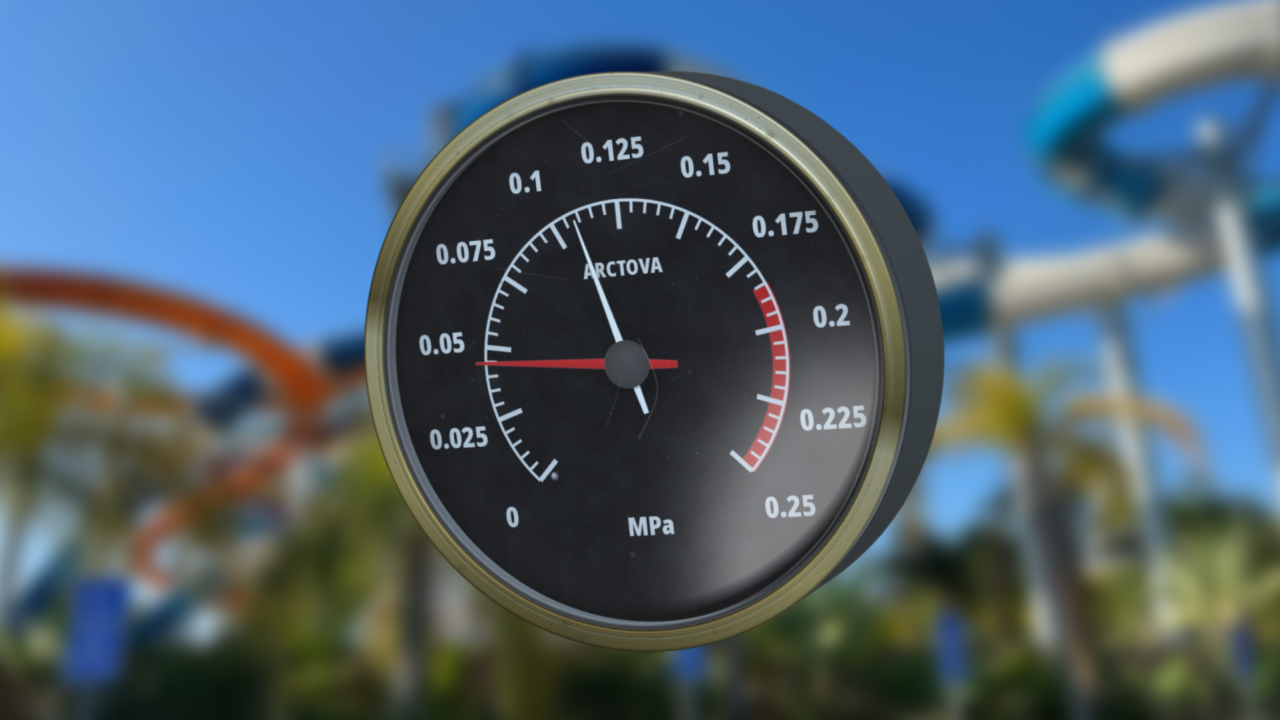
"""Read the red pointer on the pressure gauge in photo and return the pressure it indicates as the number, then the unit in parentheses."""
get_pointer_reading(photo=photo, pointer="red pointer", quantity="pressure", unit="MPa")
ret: 0.045 (MPa)
